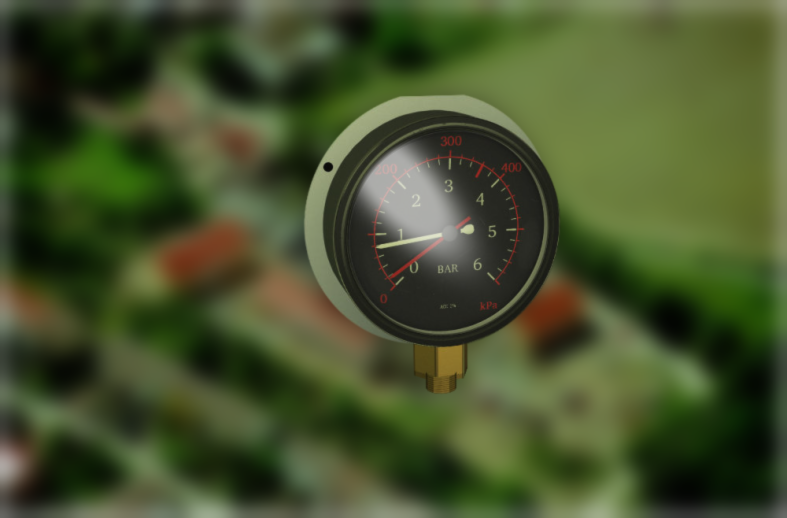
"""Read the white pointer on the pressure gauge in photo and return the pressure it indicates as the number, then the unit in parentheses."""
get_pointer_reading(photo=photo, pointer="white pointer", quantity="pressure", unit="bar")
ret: 0.8 (bar)
